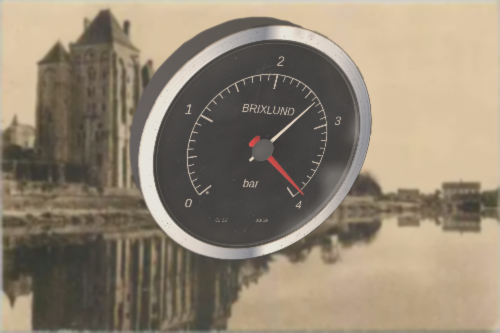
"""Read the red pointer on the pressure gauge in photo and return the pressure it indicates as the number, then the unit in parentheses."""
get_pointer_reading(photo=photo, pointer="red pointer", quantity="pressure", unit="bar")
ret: 3.9 (bar)
